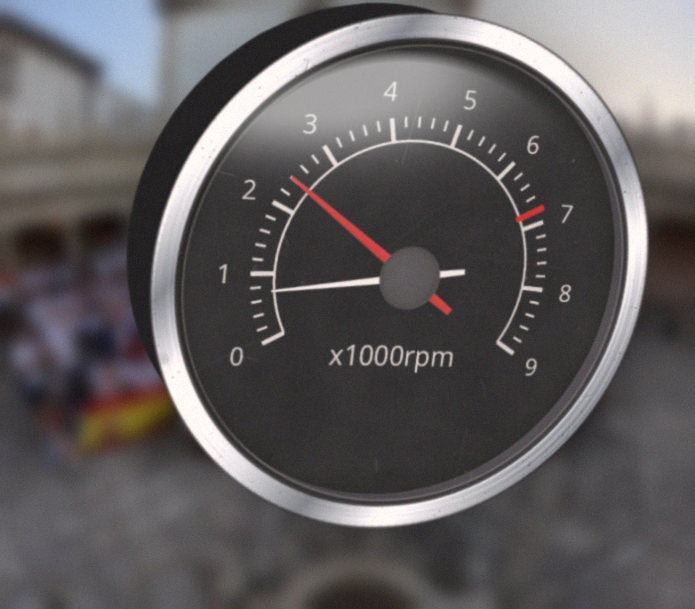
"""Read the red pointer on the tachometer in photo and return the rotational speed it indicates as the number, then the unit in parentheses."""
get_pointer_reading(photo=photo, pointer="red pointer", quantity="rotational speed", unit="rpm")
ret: 2400 (rpm)
